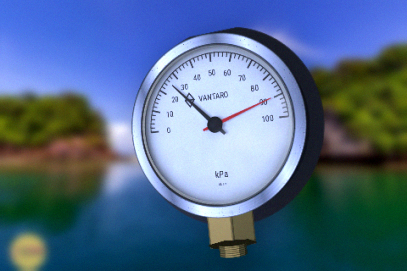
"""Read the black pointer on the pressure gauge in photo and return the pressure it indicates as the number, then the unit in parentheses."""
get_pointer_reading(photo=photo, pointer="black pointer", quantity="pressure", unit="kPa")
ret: 26 (kPa)
